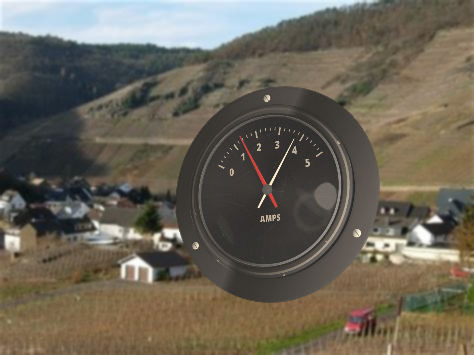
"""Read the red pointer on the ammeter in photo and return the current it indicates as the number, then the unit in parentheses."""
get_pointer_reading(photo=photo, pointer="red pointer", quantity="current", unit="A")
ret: 1.4 (A)
